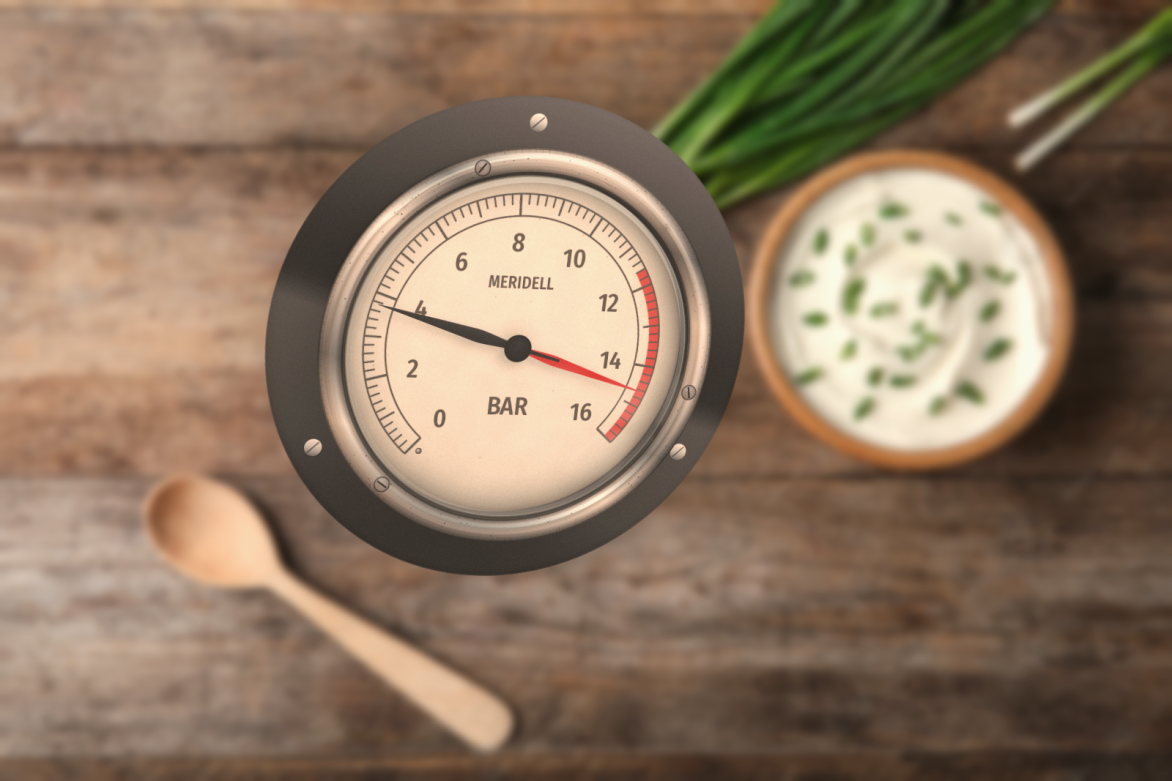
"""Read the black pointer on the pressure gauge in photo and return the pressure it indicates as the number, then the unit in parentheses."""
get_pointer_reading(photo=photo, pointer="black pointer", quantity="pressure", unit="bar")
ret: 3.8 (bar)
